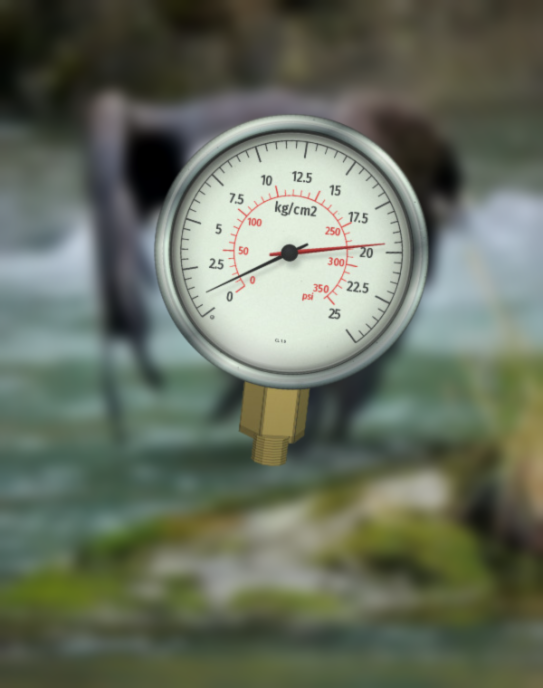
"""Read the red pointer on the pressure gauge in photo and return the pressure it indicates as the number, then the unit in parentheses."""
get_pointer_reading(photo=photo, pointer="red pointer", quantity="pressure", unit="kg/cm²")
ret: 19.5 (kg/cm²)
